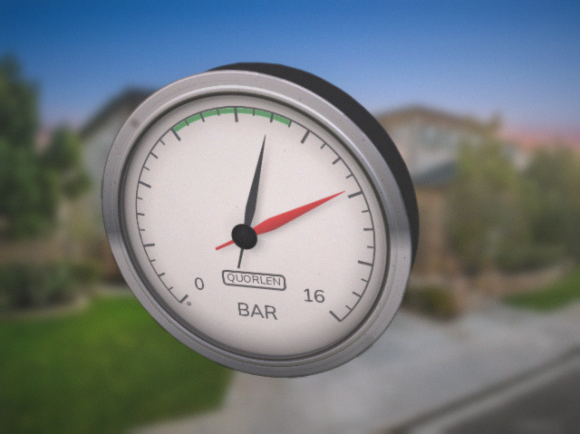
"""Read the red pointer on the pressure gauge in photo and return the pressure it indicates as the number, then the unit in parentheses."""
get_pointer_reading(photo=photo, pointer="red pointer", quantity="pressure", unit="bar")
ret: 11.75 (bar)
